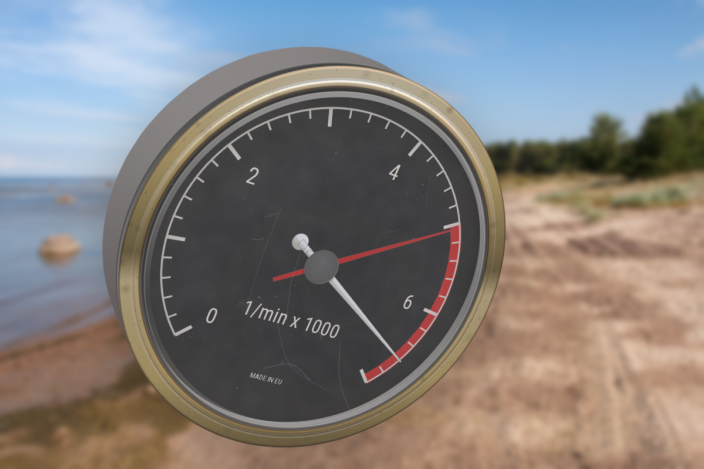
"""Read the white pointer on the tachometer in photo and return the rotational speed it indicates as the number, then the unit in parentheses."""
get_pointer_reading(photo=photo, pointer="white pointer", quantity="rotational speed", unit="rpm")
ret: 6600 (rpm)
